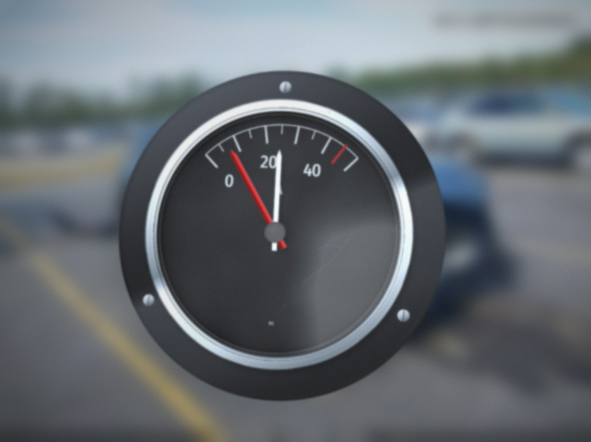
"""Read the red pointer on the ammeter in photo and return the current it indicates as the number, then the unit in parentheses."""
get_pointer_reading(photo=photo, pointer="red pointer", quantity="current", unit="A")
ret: 7.5 (A)
